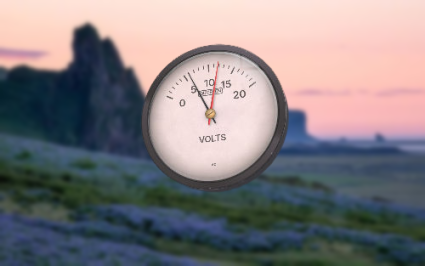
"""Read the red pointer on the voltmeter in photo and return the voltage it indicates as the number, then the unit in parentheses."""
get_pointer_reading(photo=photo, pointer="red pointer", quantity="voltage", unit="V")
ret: 12 (V)
